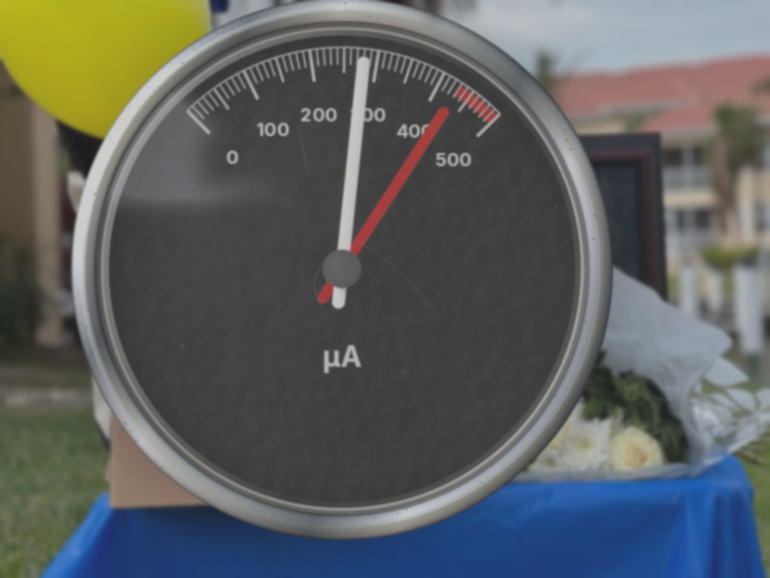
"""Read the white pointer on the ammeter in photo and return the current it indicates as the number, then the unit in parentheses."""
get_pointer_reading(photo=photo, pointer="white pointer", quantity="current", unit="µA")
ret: 280 (µA)
